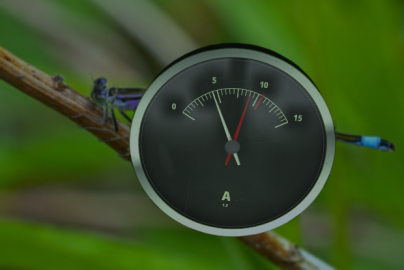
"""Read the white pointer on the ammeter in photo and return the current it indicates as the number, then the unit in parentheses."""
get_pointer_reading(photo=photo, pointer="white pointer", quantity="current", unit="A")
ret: 4.5 (A)
